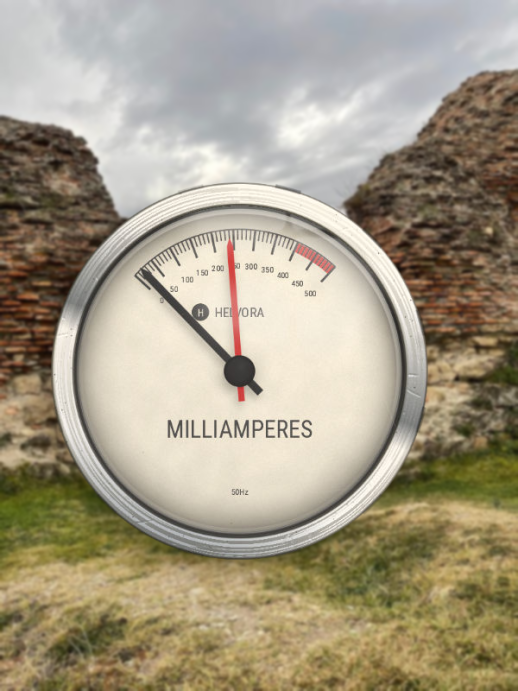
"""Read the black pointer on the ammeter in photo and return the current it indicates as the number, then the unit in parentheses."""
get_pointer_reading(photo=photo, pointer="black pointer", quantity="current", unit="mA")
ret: 20 (mA)
